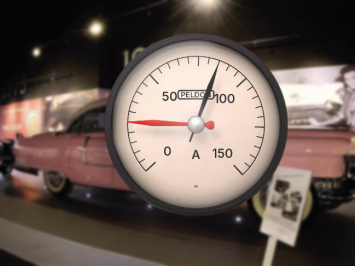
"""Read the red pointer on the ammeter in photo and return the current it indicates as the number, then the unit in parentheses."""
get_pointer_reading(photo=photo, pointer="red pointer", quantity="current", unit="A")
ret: 25 (A)
